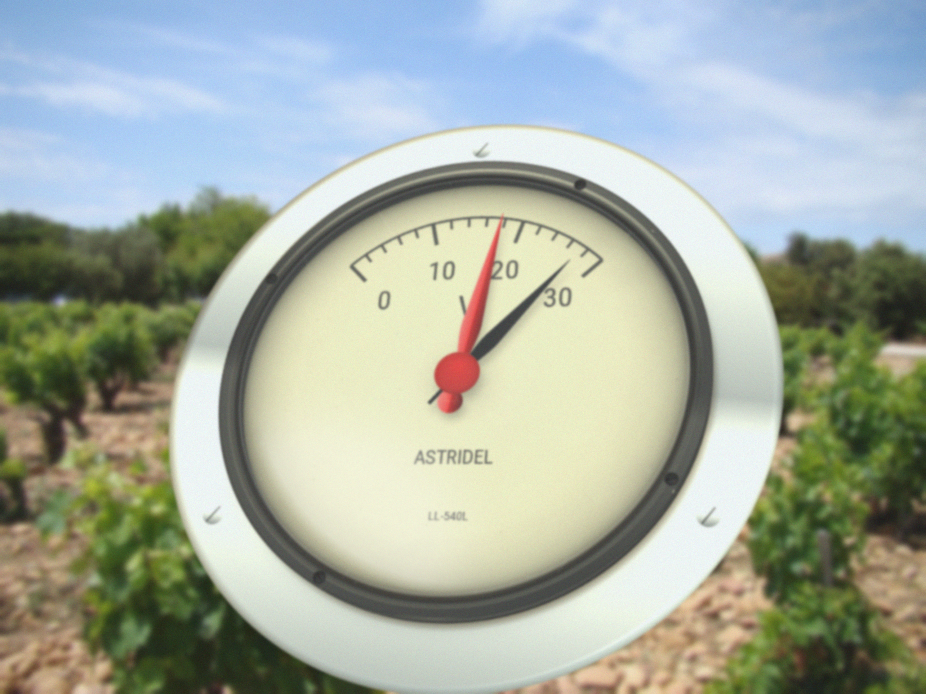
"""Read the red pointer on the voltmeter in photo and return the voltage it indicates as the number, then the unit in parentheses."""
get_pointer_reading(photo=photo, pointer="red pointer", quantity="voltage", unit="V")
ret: 18 (V)
